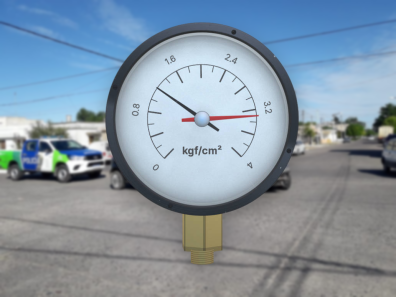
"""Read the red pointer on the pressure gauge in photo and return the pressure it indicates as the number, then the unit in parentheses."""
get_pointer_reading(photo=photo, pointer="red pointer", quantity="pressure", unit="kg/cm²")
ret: 3.3 (kg/cm²)
